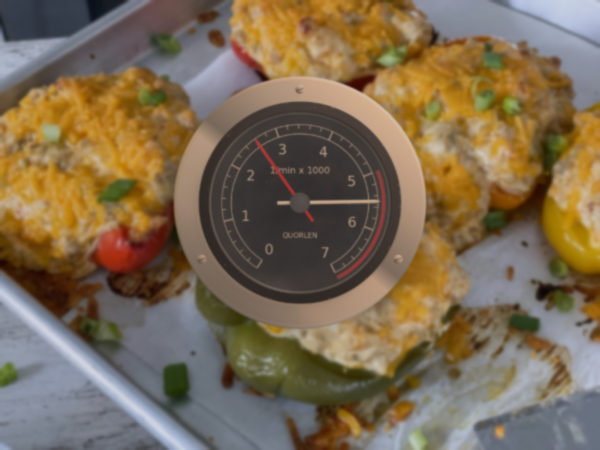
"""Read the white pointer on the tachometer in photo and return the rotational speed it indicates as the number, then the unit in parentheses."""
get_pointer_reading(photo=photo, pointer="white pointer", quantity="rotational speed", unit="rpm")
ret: 5500 (rpm)
